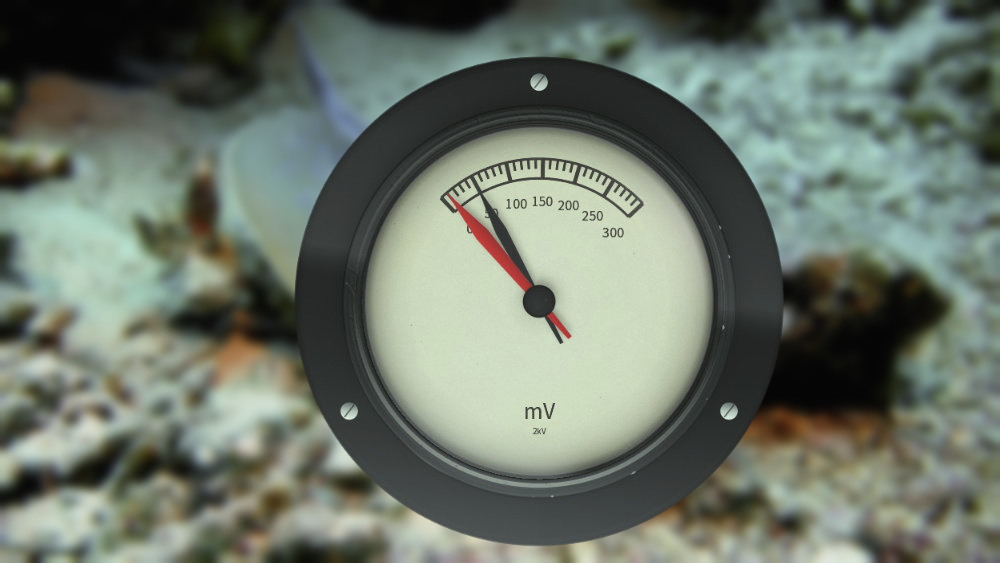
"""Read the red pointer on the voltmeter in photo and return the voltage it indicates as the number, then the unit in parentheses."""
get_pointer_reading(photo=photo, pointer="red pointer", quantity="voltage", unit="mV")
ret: 10 (mV)
